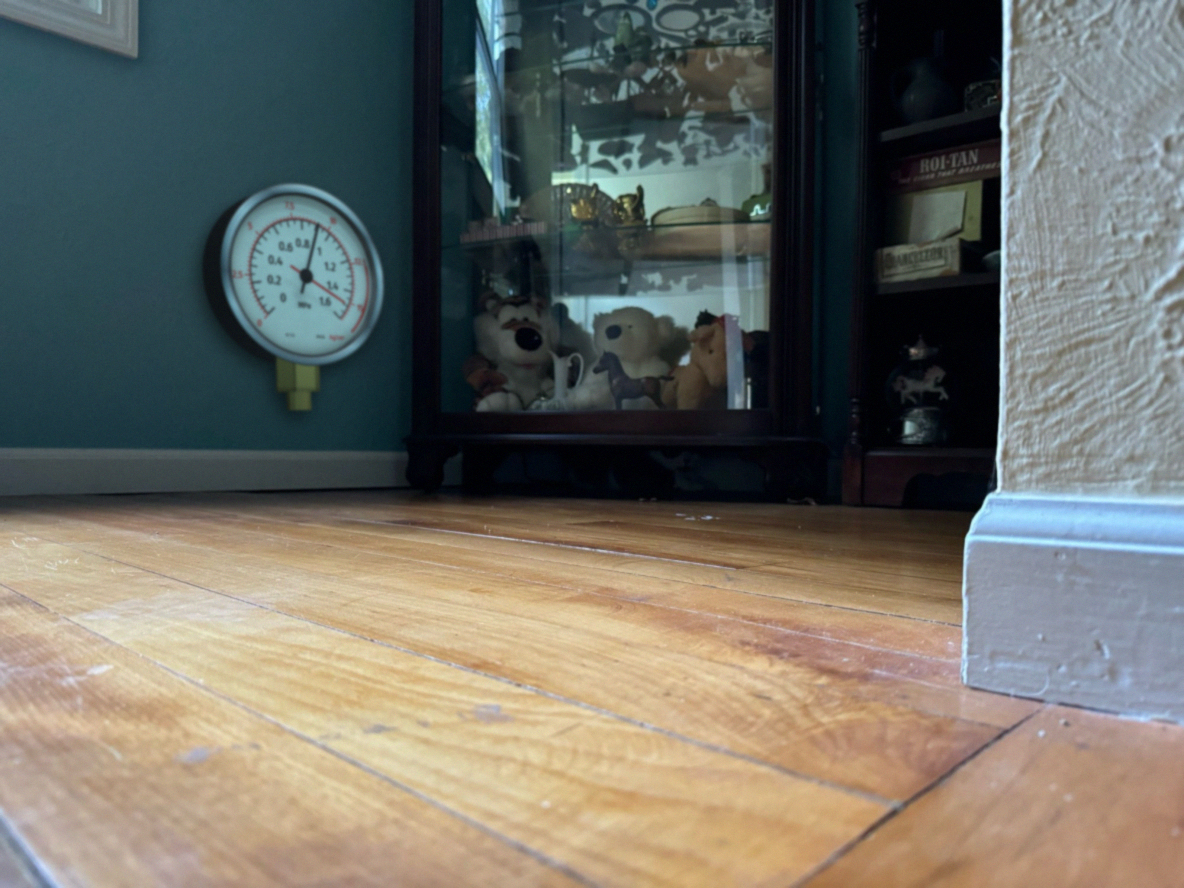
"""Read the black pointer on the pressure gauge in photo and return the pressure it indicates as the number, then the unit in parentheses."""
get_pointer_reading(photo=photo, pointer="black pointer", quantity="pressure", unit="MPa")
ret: 0.9 (MPa)
